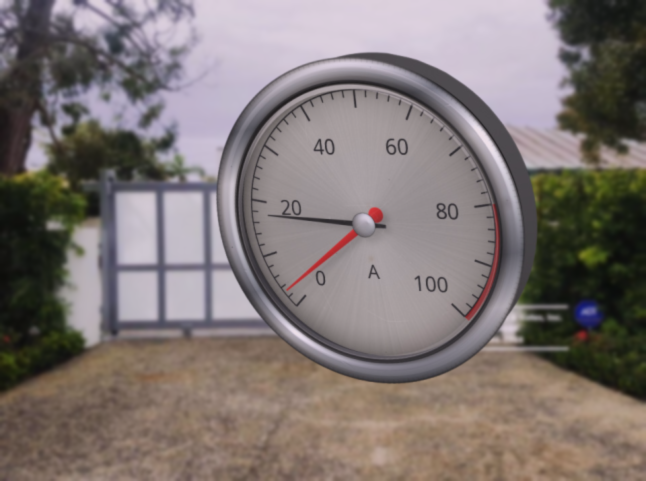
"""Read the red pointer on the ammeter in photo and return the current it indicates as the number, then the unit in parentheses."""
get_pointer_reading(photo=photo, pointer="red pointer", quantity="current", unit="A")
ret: 3 (A)
